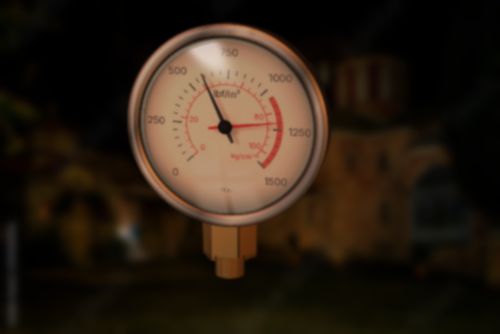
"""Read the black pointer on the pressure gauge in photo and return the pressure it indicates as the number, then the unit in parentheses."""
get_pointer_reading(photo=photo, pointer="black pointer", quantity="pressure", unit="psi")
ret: 600 (psi)
